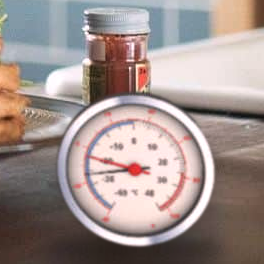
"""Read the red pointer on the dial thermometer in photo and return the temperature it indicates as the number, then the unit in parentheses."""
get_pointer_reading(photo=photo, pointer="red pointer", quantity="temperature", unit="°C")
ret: -20 (°C)
